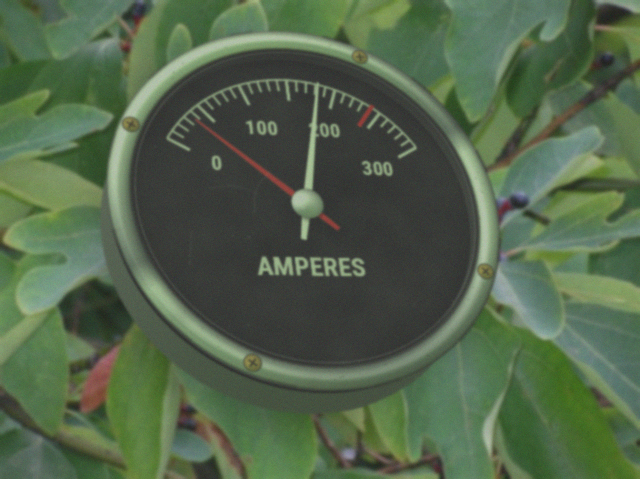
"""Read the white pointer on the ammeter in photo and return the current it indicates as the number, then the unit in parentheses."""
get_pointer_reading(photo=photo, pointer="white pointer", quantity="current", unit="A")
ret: 180 (A)
